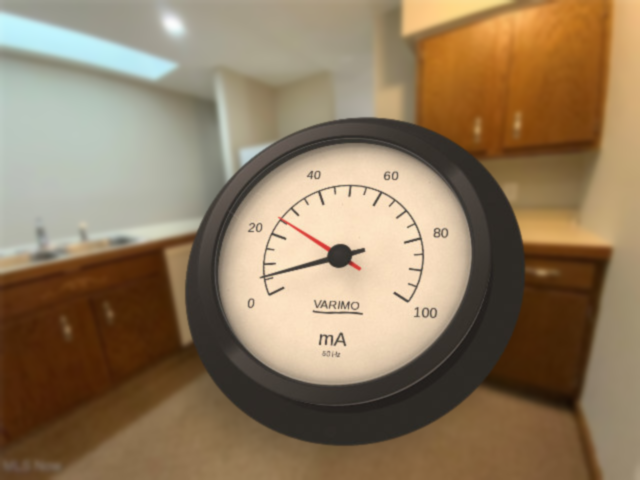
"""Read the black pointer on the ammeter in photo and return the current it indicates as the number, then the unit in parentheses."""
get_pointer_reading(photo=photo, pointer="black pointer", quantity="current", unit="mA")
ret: 5 (mA)
